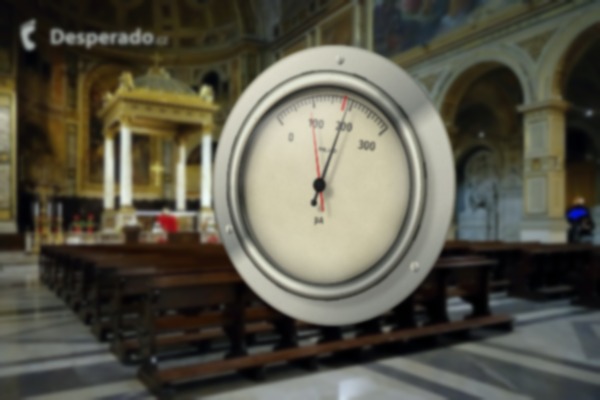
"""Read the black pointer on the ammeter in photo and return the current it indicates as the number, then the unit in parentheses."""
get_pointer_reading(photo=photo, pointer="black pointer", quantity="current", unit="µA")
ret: 200 (µA)
